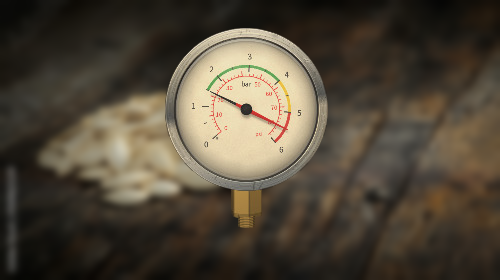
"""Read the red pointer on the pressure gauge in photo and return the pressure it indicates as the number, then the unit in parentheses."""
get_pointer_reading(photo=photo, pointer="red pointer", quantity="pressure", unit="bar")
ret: 5.5 (bar)
